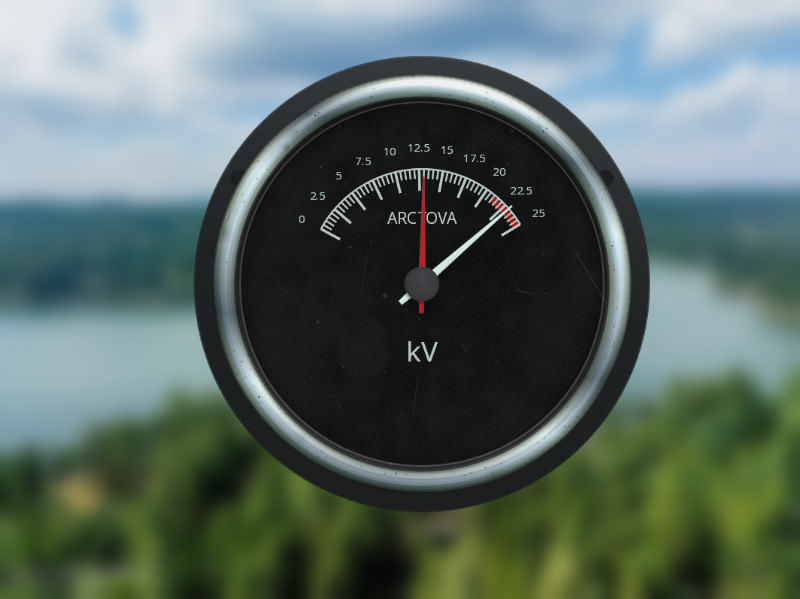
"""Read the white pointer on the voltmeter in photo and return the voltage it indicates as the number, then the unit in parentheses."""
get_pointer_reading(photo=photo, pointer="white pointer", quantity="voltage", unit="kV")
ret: 23 (kV)
